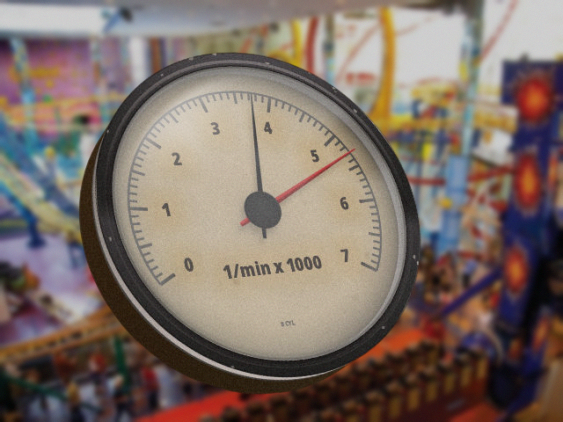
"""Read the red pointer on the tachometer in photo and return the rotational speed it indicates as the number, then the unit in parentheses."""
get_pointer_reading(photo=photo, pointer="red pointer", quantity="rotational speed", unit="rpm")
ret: 5300 (rpm)
